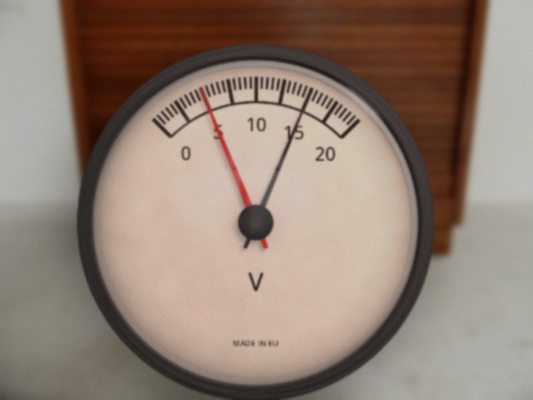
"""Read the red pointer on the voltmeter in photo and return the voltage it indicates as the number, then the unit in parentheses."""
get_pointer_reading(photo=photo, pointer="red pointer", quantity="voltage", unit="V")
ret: 5 (V)
